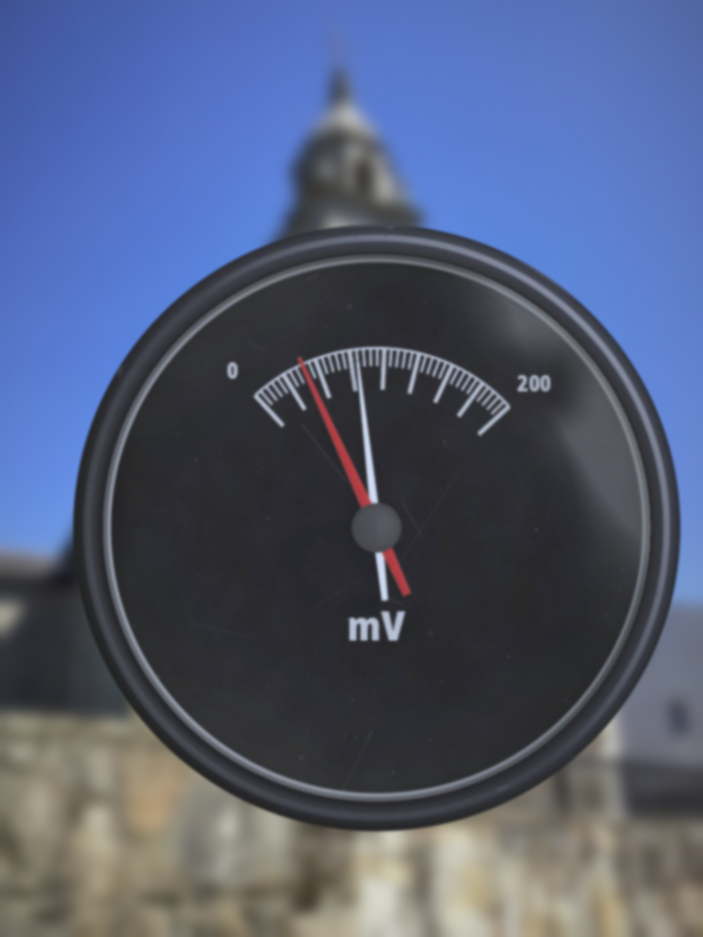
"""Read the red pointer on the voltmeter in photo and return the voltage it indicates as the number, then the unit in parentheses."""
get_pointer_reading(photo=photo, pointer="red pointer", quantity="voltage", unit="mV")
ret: 40 (mV)
